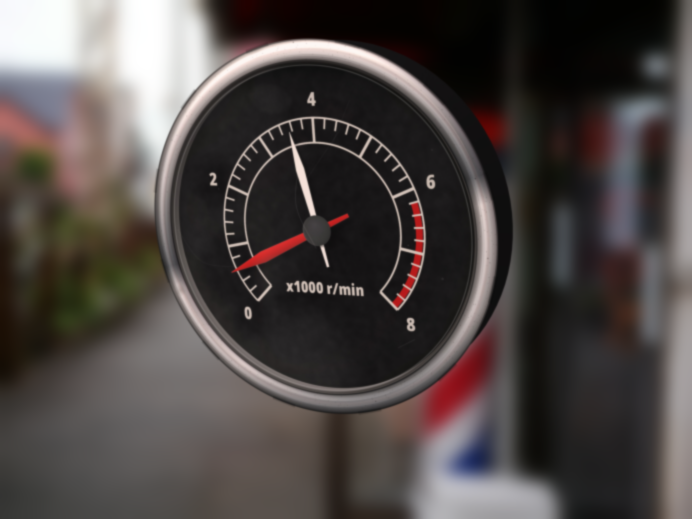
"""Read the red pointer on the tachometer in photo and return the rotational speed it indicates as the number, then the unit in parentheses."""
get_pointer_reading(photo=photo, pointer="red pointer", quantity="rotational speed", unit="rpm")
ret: 600 (rpm)
